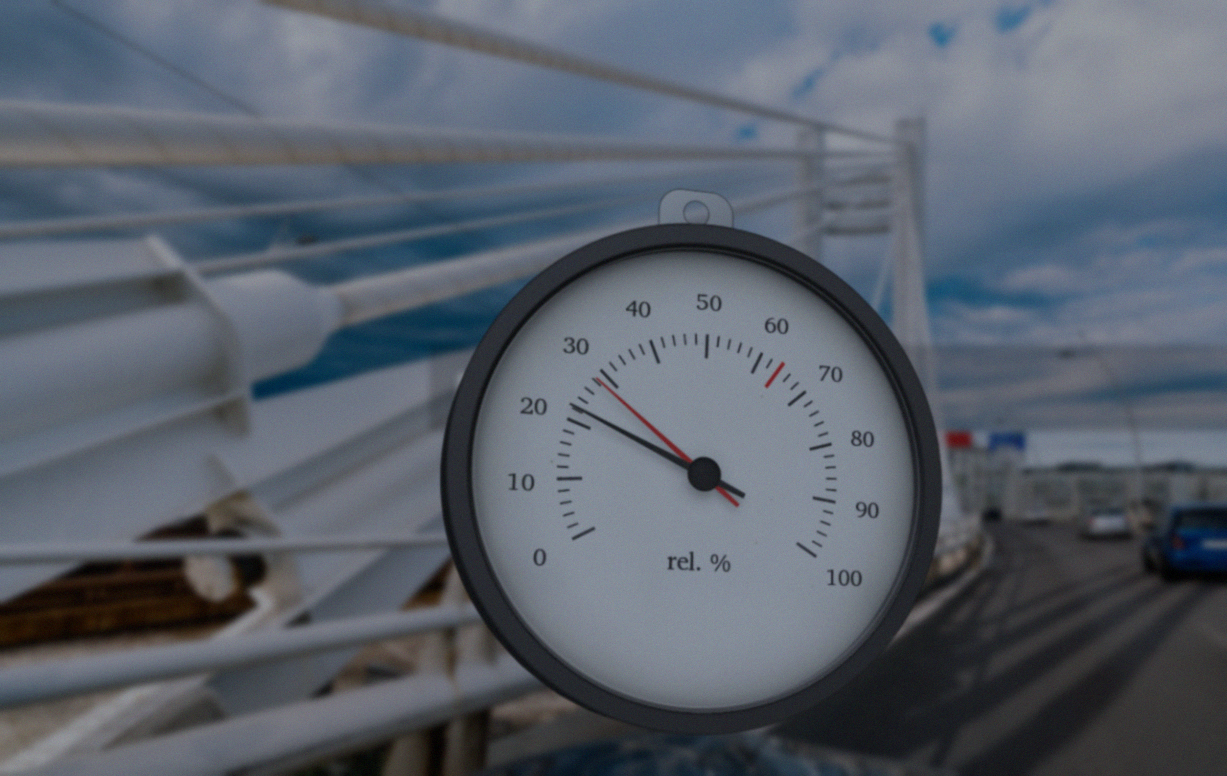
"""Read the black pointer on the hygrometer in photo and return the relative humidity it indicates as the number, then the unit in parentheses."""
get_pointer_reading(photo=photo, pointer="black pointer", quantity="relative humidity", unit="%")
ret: 22 (%)
